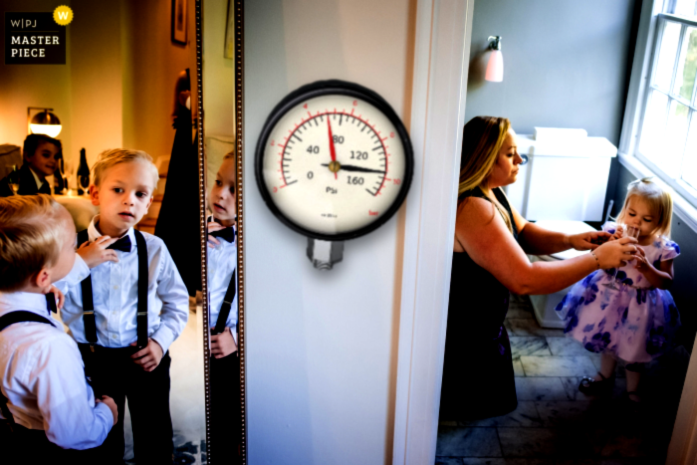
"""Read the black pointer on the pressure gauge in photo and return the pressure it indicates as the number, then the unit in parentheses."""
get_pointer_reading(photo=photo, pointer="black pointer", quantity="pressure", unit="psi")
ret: 140 (psi)
